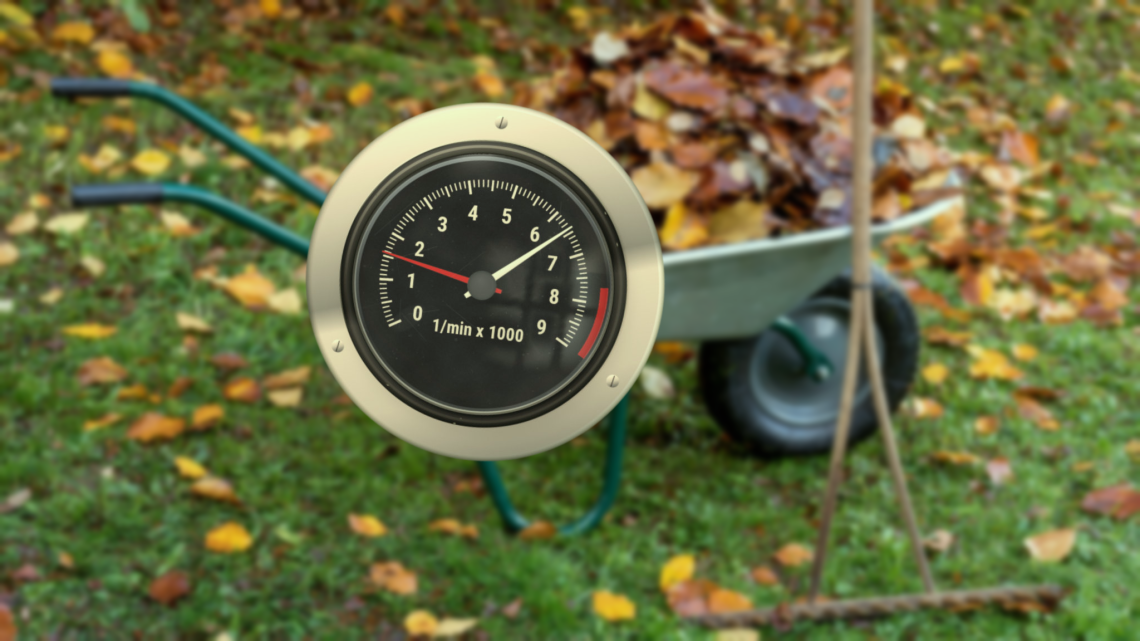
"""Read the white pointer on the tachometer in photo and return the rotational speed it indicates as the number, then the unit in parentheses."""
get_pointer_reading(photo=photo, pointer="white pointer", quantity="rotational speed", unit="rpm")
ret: 6400 (rpm)
